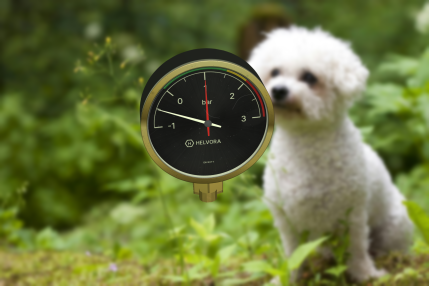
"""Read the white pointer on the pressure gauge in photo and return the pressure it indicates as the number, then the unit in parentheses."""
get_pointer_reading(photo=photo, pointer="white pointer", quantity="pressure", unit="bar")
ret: -0.5 (bar)
